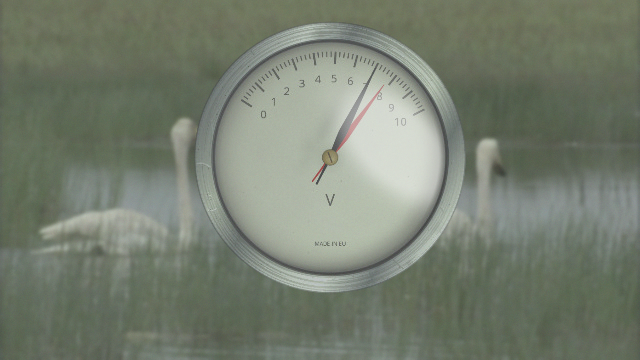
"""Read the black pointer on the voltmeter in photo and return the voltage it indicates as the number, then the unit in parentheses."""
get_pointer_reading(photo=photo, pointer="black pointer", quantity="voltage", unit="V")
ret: 7 (V)
